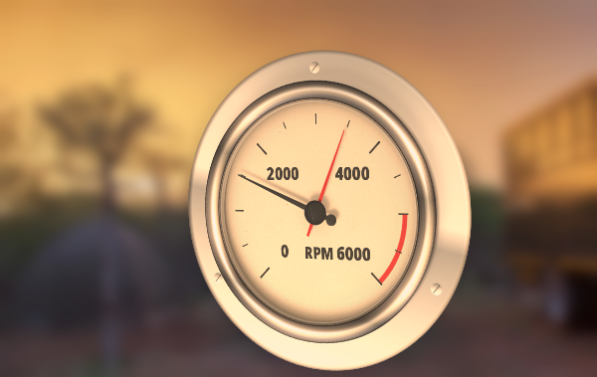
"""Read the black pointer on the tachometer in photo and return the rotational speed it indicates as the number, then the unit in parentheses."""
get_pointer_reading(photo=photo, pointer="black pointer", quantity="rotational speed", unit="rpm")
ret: 1500 (rpm)
